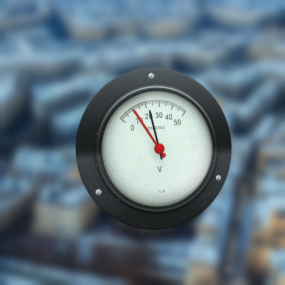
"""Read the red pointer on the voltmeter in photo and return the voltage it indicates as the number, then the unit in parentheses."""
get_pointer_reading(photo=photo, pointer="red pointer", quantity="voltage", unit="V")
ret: 10 (V)
